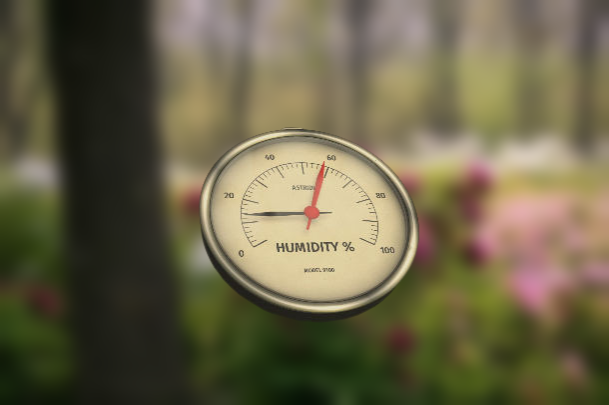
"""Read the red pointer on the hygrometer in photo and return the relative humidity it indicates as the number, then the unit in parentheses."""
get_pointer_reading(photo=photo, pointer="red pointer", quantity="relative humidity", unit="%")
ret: 58 (%)
